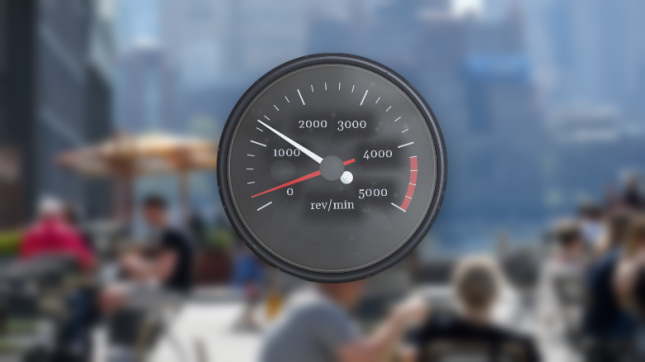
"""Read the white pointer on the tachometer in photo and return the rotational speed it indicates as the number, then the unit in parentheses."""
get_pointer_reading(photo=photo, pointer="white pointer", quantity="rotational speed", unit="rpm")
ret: 1300 (rpm)
